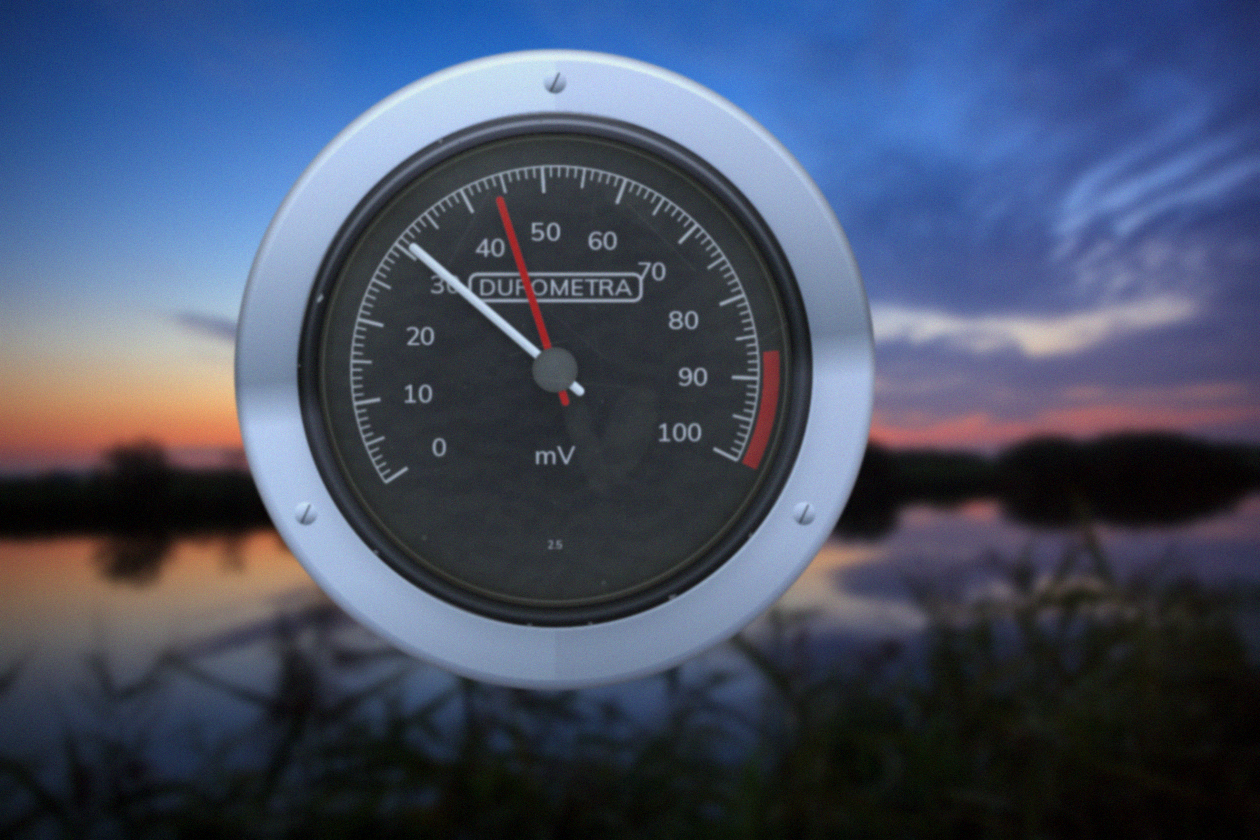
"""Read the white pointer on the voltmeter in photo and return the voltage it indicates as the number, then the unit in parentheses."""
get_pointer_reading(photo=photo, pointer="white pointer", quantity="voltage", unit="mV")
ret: 31 (mV)
